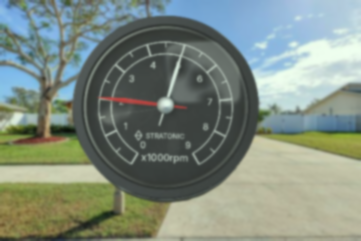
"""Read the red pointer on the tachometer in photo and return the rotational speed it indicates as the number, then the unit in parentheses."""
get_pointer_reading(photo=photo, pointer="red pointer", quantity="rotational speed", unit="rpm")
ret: 2000 (rpm)
